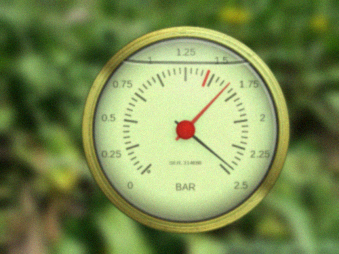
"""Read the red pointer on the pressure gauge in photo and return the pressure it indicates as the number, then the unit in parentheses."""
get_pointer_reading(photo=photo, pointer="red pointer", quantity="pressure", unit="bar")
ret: 1.65 (bar)
